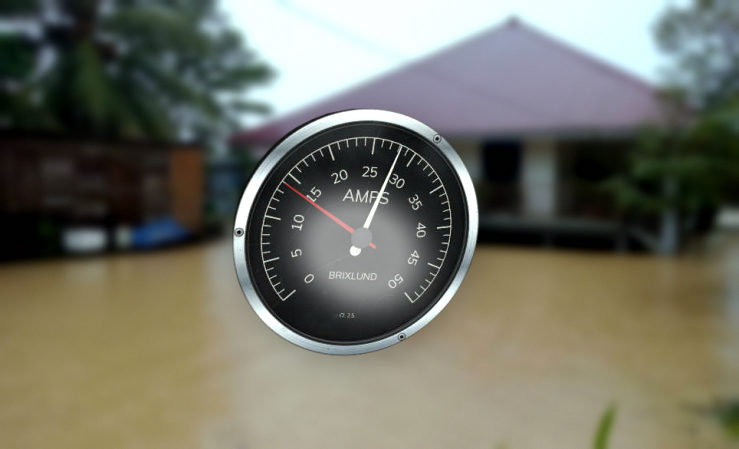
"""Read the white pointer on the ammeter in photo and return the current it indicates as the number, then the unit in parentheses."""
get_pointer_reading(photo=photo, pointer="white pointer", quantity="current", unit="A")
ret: 28 (A)
